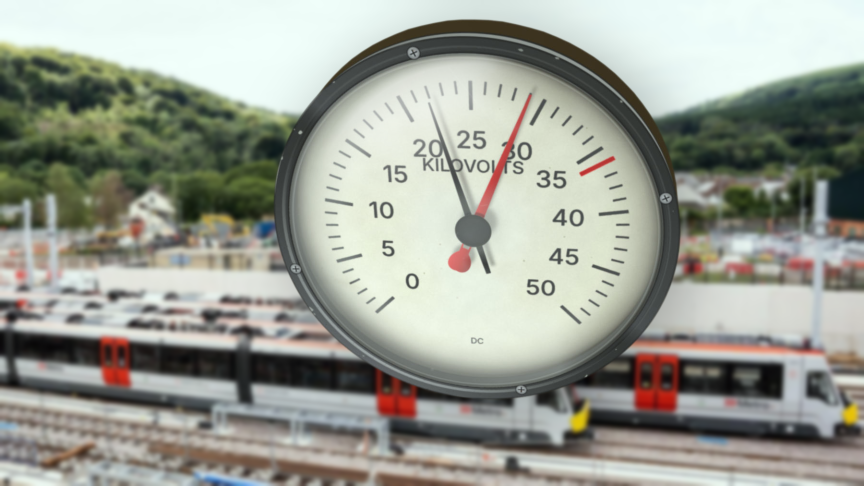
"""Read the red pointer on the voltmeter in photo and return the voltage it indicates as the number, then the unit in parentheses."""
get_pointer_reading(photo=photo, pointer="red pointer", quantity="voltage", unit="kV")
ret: 29 (kV)
